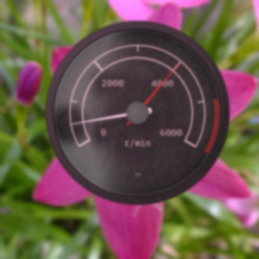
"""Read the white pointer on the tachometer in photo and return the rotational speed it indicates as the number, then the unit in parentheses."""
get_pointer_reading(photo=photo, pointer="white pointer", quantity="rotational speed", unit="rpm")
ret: 500 (rpm)
